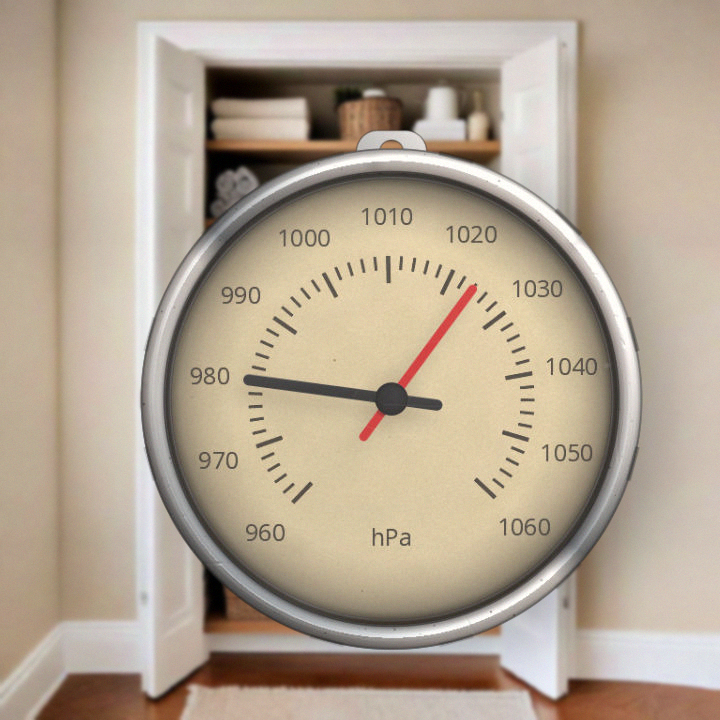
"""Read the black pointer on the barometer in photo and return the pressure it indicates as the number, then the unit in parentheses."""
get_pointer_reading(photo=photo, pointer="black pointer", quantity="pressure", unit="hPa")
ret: 980 (hPa)
